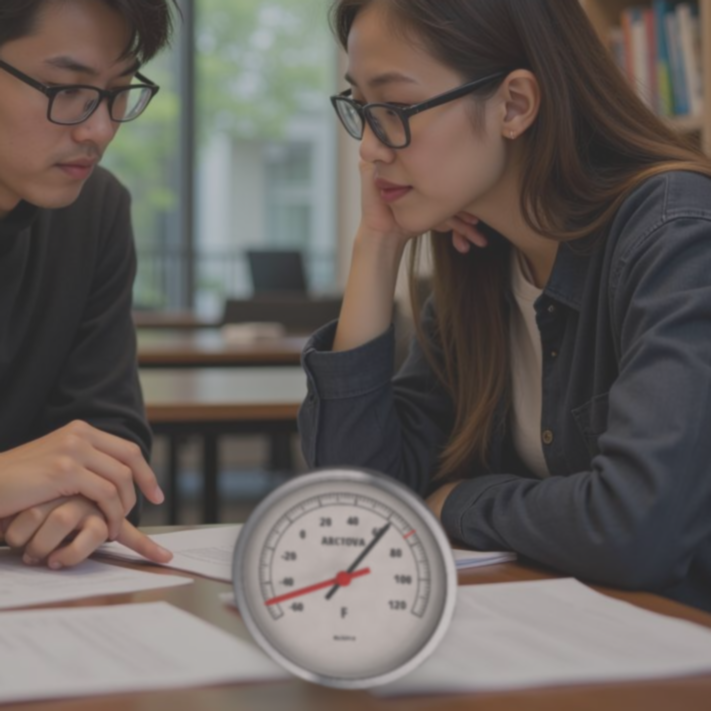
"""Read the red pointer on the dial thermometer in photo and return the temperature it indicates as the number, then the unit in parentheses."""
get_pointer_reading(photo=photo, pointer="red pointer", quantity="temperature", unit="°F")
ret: -50 (°F)
